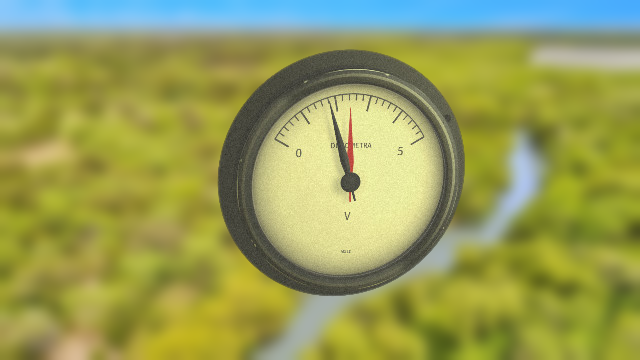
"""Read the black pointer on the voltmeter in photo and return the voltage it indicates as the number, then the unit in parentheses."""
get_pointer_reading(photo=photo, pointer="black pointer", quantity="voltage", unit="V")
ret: 1.8 (V)
